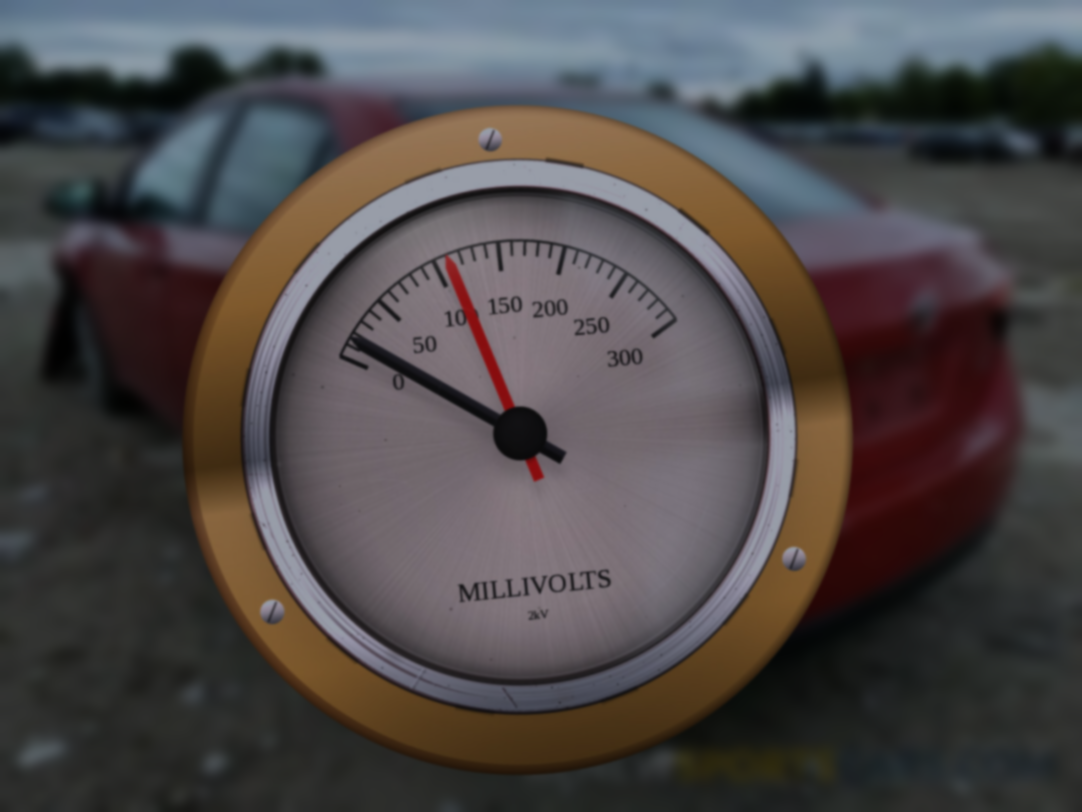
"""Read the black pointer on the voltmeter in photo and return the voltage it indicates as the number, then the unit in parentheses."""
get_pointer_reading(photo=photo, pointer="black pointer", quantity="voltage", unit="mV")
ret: 15 (mV)
